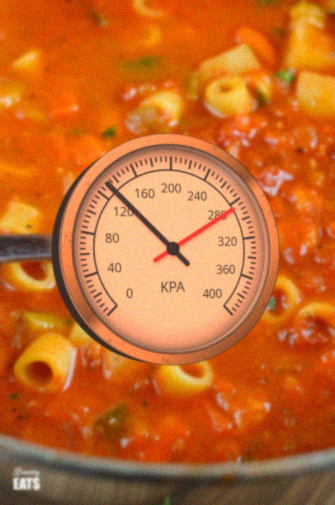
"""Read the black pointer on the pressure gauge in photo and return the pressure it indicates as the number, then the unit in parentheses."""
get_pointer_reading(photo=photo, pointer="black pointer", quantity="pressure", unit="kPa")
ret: 130 (kPa)
